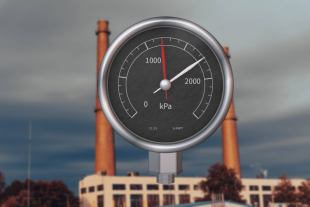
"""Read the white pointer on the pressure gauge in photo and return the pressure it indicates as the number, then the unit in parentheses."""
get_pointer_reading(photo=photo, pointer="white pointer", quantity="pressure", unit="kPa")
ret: 1750 (kPa)
